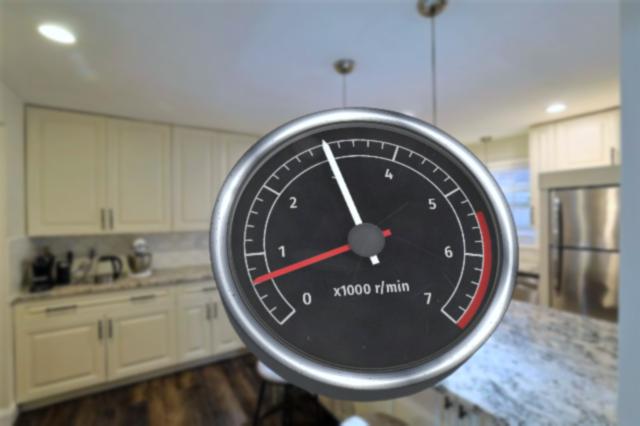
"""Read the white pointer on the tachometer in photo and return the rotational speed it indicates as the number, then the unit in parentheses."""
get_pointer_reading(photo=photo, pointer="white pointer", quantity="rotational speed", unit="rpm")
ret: 3000 (rpm)
